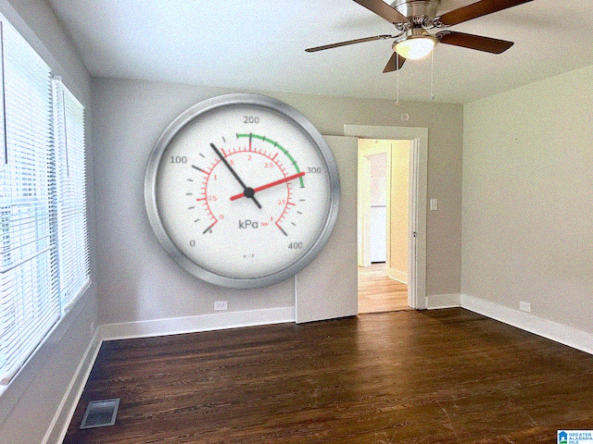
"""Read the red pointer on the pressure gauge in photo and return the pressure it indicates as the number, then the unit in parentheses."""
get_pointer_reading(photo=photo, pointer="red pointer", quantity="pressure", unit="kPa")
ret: 300 (kPa)
